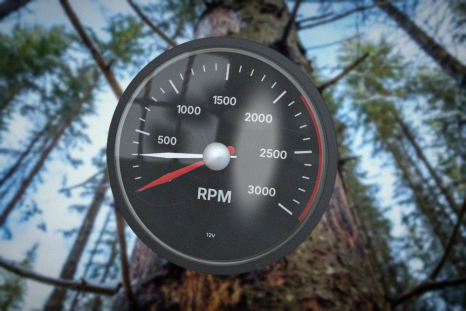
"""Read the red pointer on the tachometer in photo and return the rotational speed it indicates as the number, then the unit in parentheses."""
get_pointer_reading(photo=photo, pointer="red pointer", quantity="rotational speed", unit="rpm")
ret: 0 (rpm)
